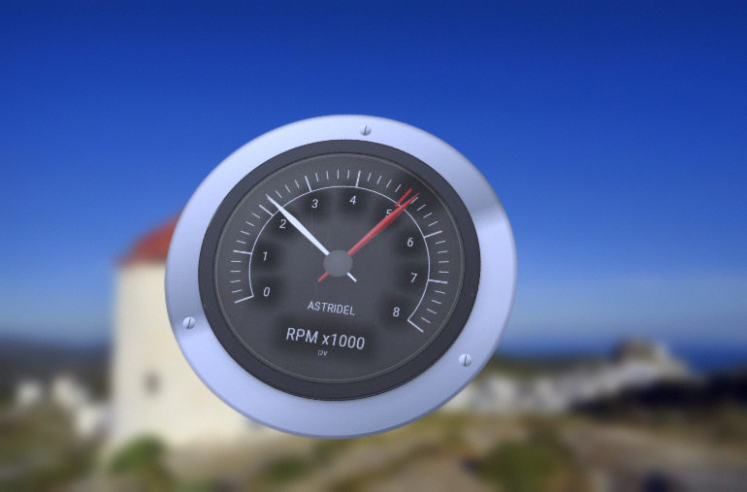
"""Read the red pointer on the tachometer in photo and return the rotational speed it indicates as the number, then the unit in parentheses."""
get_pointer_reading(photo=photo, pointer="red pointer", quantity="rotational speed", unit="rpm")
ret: 5200 (rpm)
